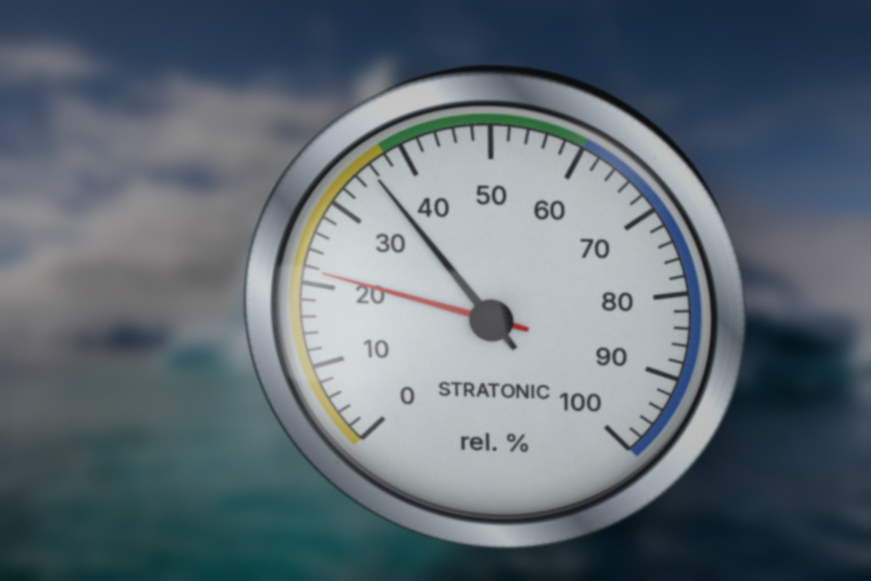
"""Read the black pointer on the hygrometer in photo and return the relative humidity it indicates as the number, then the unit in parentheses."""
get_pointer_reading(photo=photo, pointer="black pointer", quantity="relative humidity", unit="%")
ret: 36 (%)
